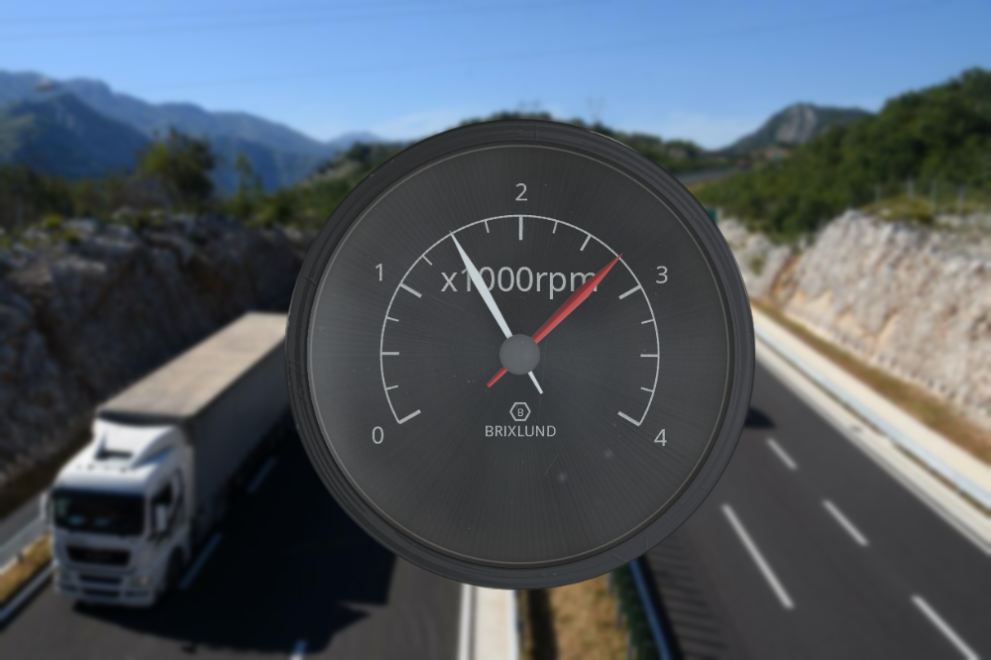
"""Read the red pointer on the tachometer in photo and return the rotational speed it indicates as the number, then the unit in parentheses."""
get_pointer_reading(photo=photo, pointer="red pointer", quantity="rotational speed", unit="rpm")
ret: 2750 (rpm)
